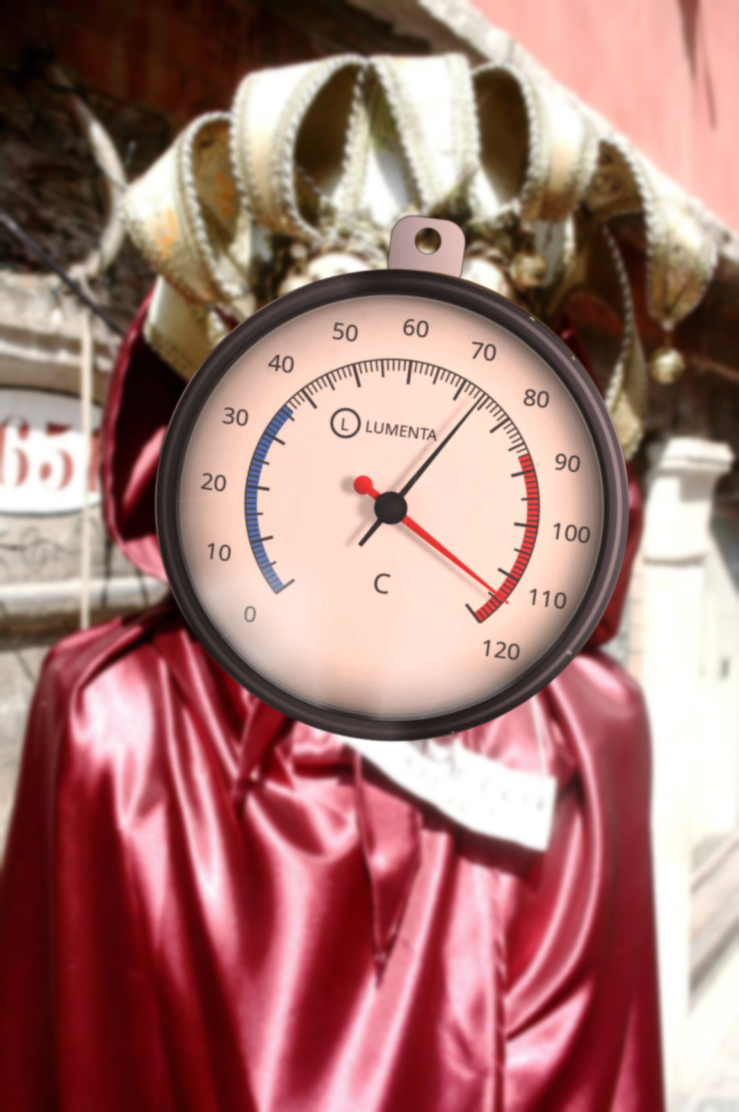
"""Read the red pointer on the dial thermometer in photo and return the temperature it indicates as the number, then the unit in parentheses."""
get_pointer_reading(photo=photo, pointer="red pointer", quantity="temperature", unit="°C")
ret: 114 (°C)
